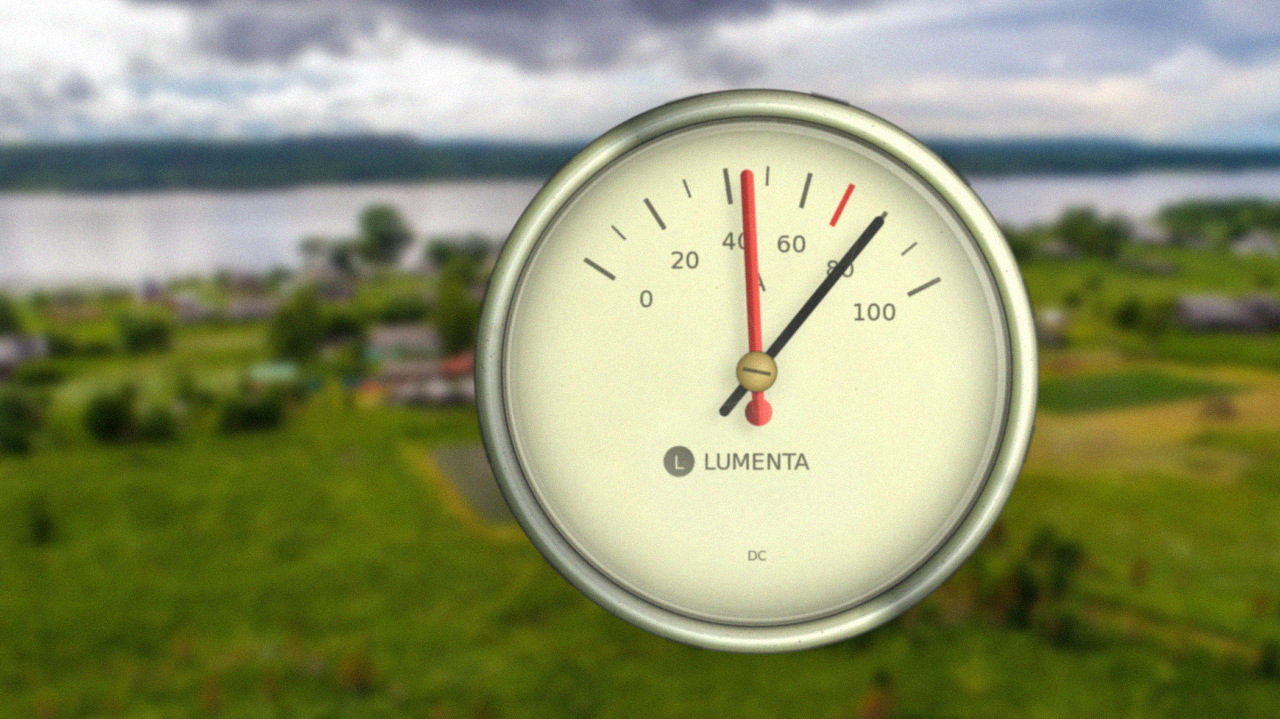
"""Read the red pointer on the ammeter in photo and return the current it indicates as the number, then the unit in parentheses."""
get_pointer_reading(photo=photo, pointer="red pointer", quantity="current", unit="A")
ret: 45 (A)
